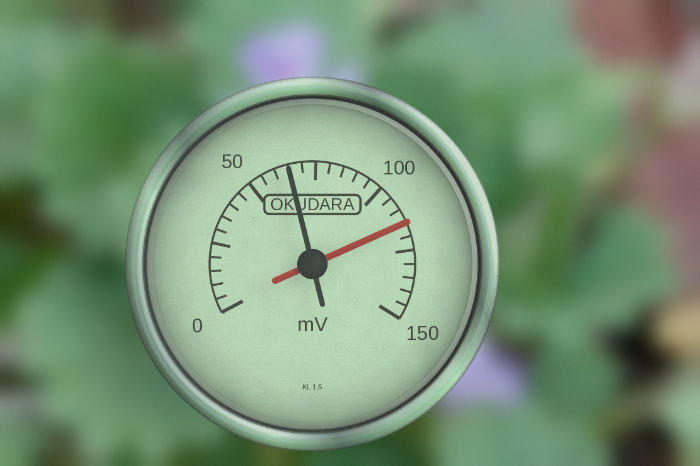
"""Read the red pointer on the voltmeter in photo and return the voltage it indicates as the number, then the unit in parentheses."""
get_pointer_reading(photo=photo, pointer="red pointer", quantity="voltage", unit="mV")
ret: 115 (mV)
